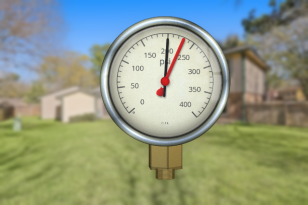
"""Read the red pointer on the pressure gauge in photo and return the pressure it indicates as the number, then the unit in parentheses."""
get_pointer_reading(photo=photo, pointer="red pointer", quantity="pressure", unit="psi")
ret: 230 (psi)
